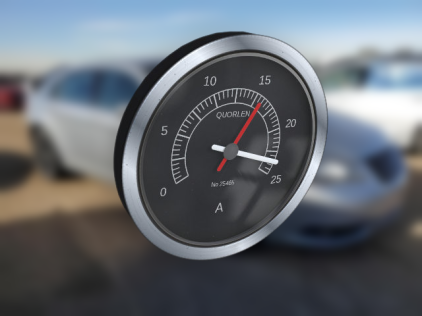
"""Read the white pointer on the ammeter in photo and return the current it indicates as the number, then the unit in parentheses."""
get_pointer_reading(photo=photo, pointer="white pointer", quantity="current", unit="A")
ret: 23.5 (A)
